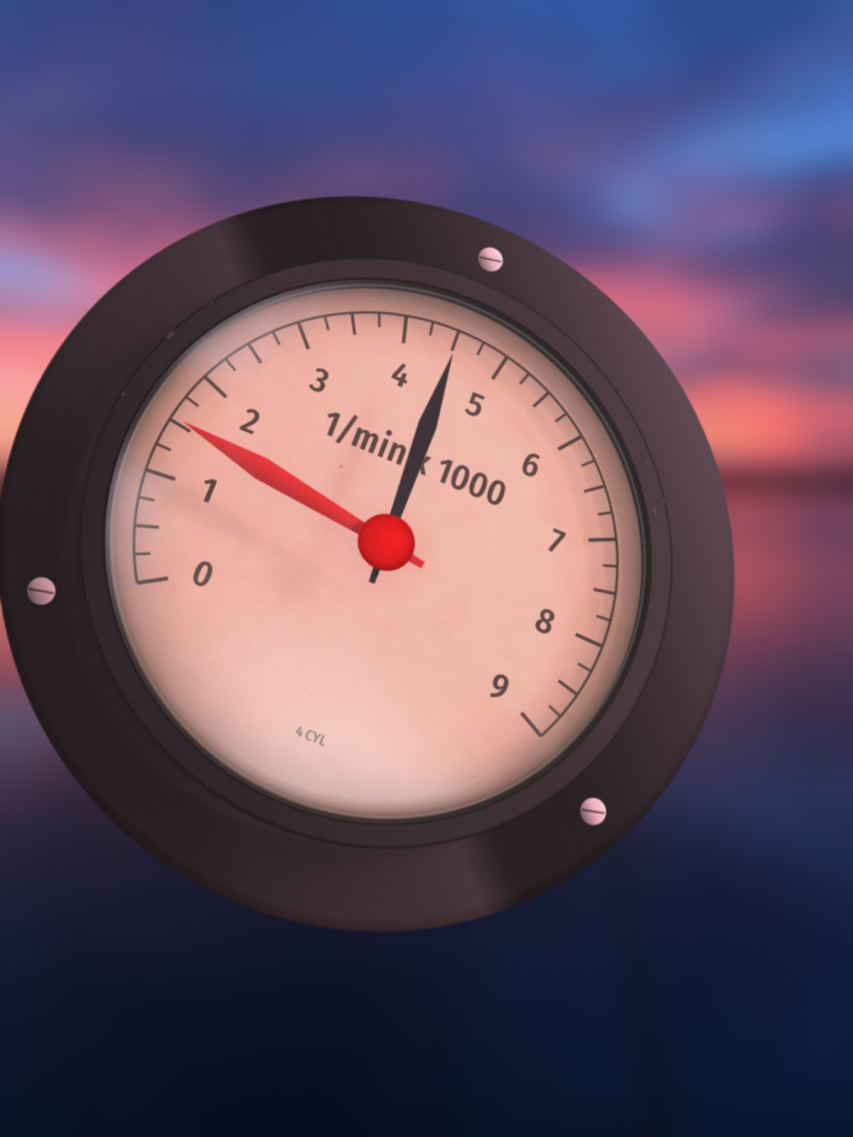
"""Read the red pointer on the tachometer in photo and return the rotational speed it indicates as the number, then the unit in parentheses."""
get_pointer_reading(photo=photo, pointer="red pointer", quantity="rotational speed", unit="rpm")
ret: 1500 (rpm)
